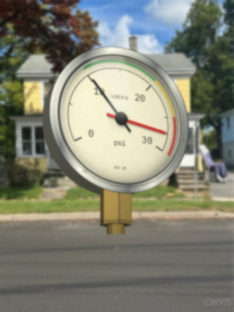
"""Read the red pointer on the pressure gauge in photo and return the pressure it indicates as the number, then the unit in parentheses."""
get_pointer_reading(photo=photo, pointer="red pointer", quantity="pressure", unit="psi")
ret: 27.5 (psi)
